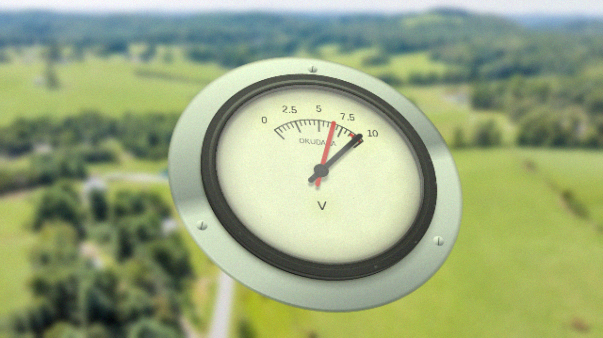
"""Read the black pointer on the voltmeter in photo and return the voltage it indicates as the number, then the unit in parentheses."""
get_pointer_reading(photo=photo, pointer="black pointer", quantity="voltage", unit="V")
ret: 9.5 (V)
